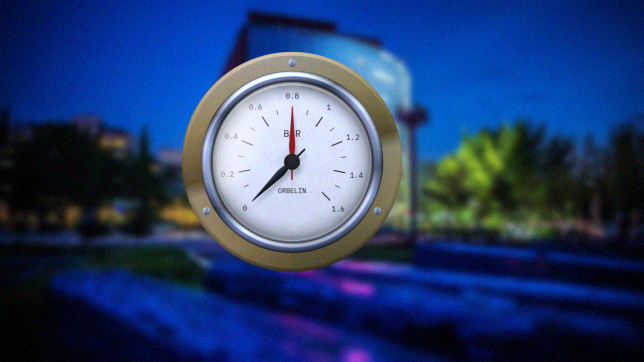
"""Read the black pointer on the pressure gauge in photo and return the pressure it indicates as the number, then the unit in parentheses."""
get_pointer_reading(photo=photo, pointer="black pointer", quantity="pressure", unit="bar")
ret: 0 (bar)
